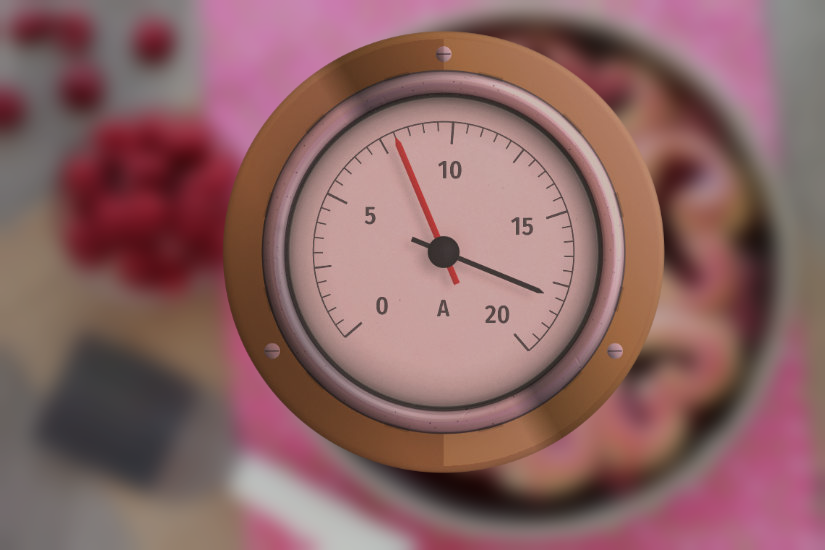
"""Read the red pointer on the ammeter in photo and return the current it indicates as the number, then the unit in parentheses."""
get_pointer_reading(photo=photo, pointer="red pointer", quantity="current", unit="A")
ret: 8 (A)
